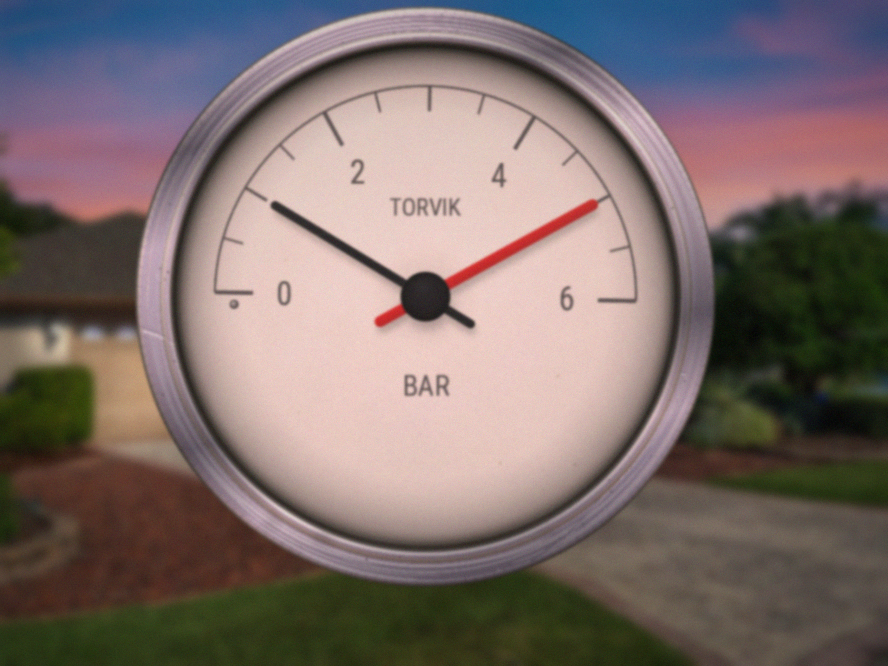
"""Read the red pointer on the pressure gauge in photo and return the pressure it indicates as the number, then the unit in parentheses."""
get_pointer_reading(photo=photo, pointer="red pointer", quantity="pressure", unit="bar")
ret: 5 (bar)
